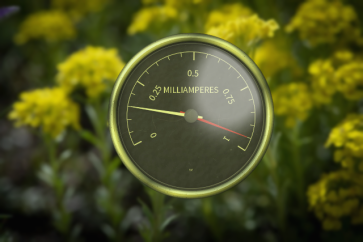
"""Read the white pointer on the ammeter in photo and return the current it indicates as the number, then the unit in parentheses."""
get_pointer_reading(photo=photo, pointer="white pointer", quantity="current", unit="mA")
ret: 0.15 (mA)
